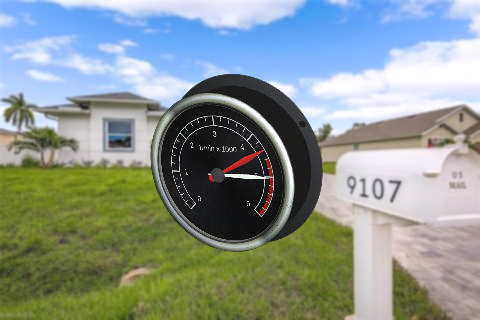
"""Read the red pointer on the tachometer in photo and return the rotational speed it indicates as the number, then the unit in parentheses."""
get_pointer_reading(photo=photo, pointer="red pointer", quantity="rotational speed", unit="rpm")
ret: 4400 (rpm)
